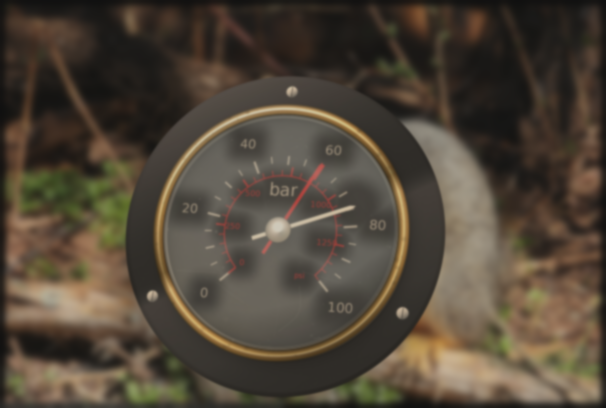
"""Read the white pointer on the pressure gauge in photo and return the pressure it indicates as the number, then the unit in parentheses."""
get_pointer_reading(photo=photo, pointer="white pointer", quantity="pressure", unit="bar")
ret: 75 (bar)
